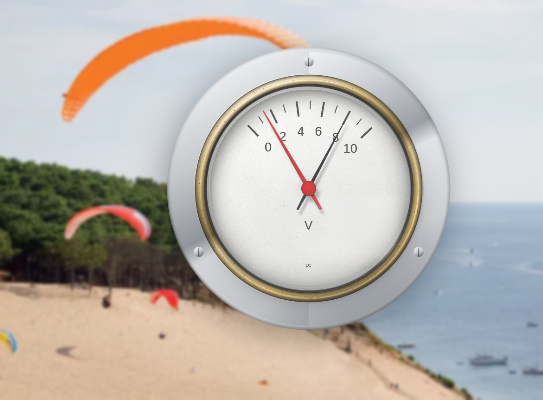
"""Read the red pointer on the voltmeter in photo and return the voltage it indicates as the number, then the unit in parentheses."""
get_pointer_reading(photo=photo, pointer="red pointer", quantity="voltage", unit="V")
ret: 1.5 (V)
